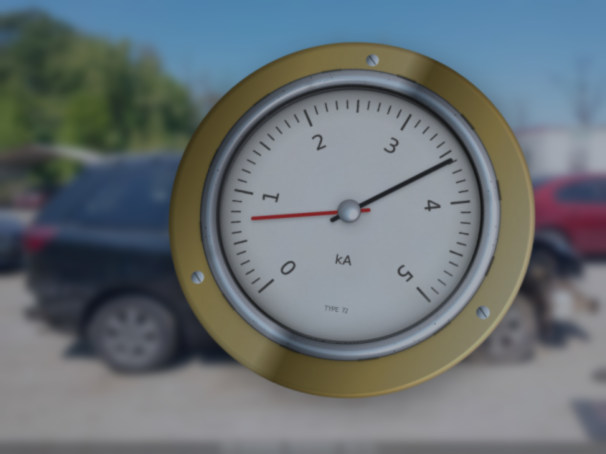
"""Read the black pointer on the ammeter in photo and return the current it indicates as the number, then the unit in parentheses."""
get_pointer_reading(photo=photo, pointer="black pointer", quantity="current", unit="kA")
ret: 3.6 (kA)
